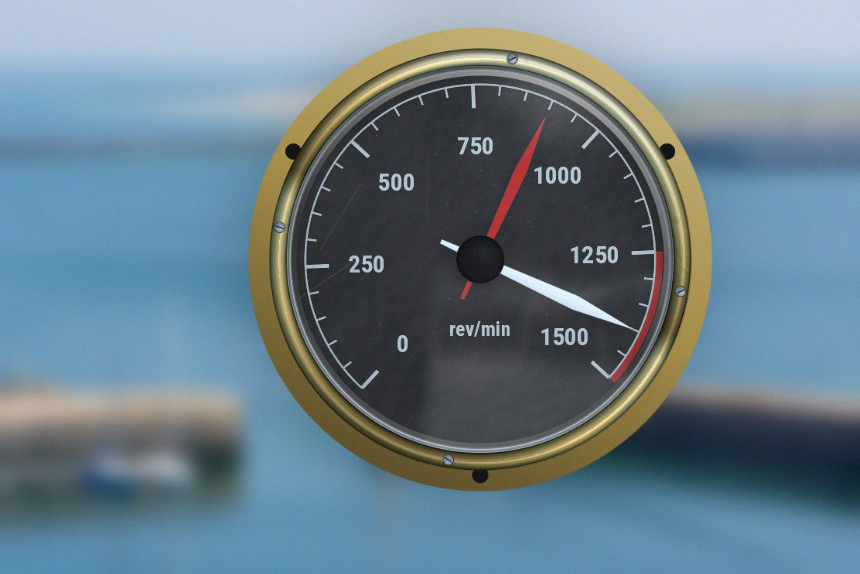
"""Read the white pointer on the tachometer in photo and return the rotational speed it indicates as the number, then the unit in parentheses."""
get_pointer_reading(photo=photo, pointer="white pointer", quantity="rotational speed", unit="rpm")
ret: 1400 (rpm)
